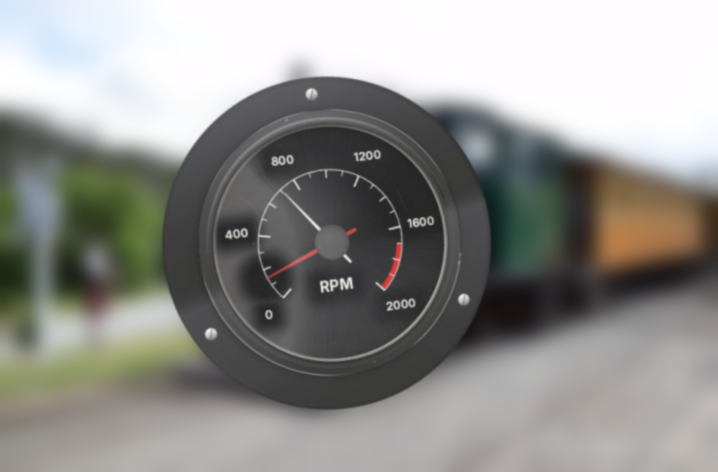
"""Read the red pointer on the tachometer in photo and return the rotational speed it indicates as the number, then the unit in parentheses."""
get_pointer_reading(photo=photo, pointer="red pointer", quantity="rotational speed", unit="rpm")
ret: 150 (rpm)
